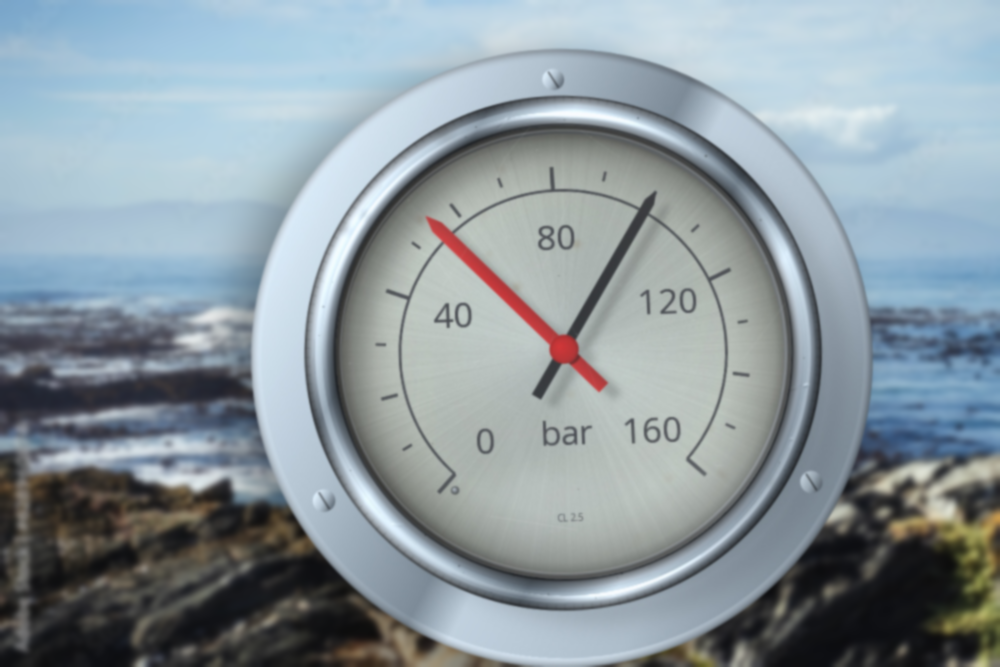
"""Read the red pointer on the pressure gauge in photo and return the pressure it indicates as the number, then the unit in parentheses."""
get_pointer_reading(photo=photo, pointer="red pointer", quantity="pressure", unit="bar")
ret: 55 (bar)
